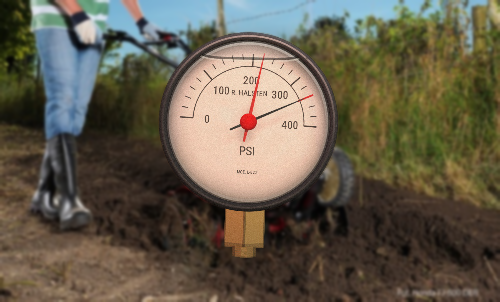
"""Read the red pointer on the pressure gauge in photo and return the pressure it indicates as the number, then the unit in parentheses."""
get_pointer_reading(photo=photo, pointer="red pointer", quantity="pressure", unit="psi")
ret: 220 (psi)
